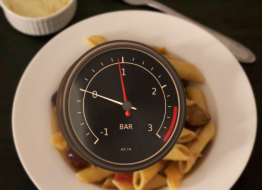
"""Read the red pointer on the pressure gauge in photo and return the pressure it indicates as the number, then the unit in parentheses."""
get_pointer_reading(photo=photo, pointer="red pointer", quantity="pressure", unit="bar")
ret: 0.9 (bar)
